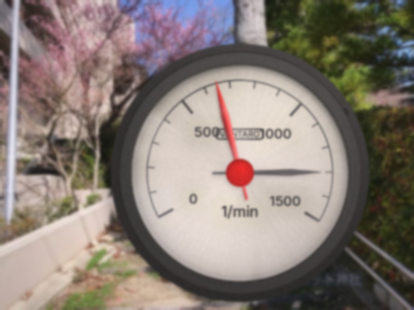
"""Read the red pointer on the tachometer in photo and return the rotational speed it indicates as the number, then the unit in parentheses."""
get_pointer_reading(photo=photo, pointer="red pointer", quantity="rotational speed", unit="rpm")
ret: 650 (rpm)
